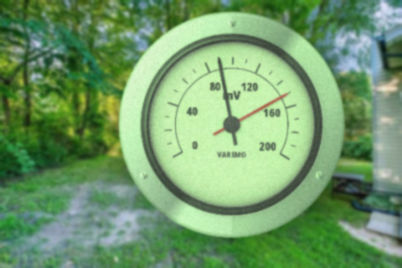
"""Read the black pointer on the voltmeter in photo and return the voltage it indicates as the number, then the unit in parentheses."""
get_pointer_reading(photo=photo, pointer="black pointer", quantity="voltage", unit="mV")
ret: 90 (mV)
